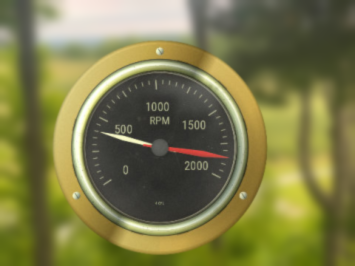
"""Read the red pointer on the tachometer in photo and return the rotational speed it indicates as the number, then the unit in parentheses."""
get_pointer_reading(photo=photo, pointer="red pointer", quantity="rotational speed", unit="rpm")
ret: 1850 (rpm)
